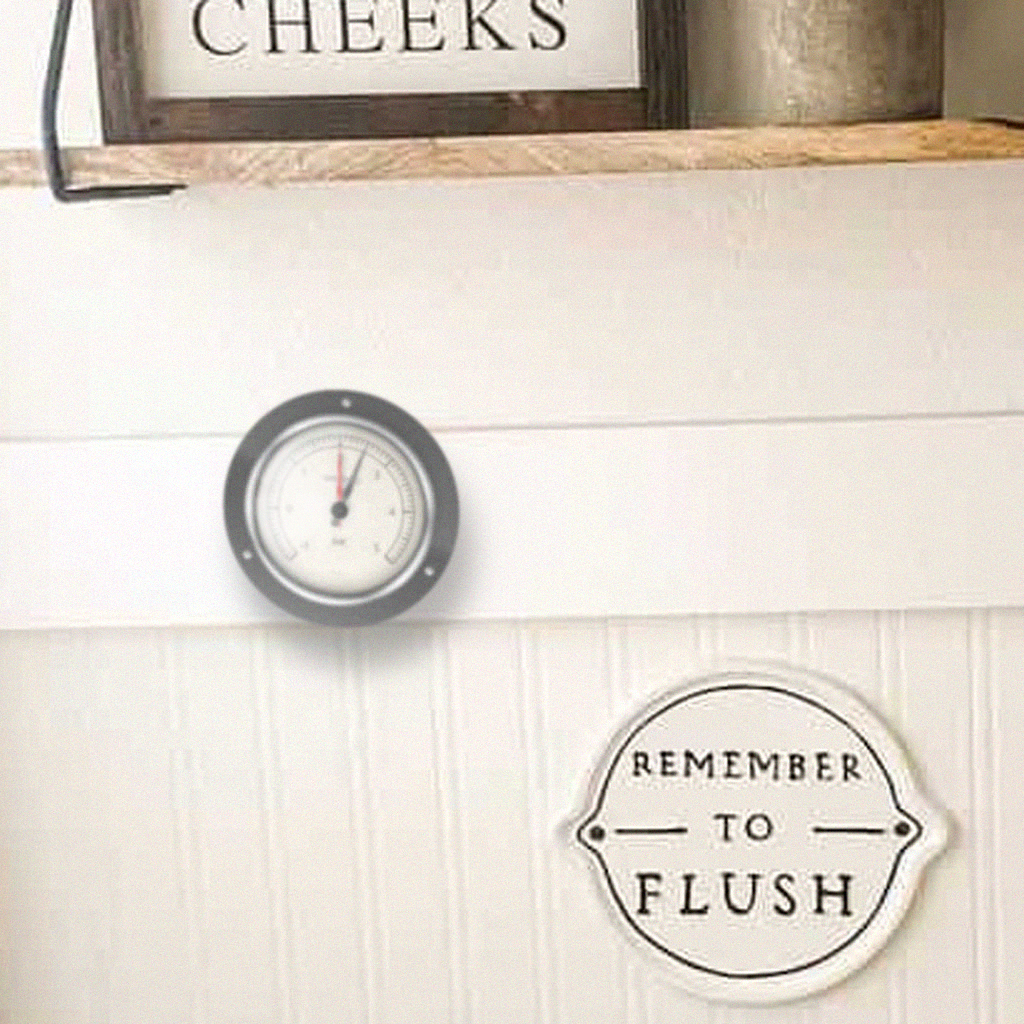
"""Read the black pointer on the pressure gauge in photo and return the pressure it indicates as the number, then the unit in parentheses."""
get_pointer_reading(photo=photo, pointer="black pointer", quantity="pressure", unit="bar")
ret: 2.5 (bar)
